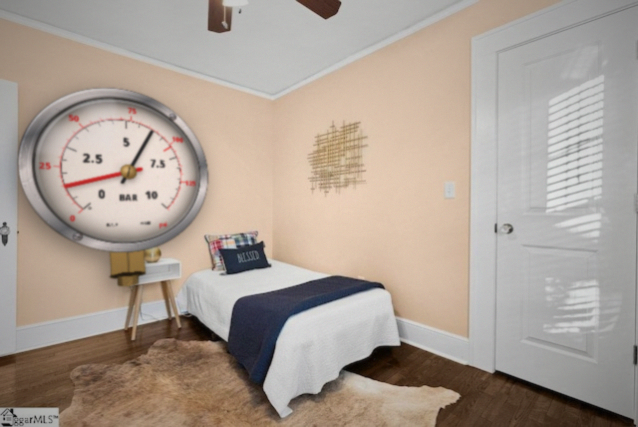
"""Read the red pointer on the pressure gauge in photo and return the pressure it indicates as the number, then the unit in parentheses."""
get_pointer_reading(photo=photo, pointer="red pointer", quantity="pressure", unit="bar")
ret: 1 (bar)
